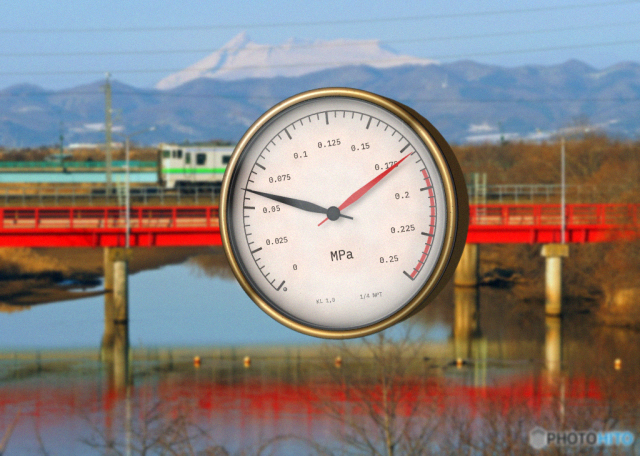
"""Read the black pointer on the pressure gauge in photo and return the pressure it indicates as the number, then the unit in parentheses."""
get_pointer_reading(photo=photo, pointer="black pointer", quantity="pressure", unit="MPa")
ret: 0.06 (MPa)
